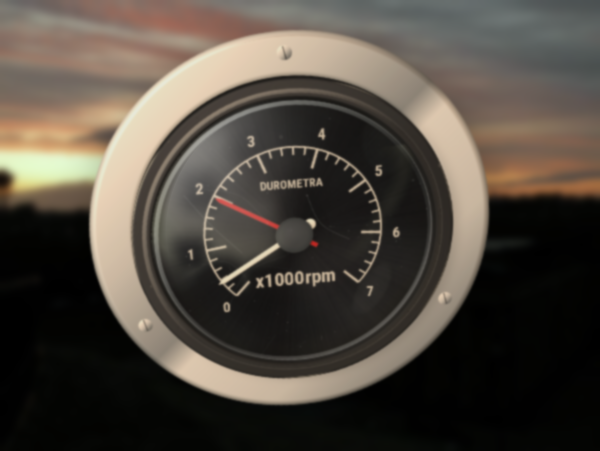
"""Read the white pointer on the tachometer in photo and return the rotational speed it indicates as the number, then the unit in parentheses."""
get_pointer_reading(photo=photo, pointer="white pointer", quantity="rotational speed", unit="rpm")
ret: 400 (rpm)
